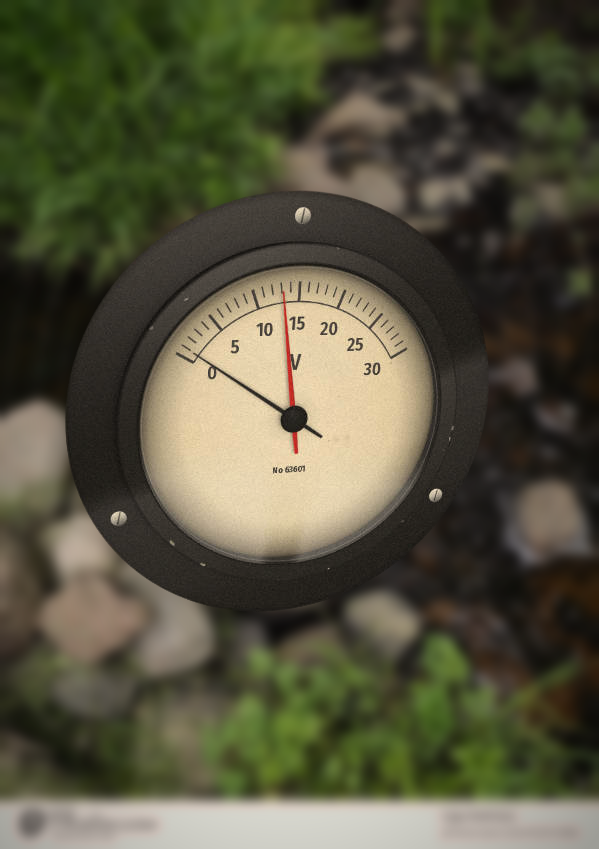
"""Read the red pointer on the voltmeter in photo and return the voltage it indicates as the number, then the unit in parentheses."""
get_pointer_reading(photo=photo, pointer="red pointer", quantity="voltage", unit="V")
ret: 13 (V)
